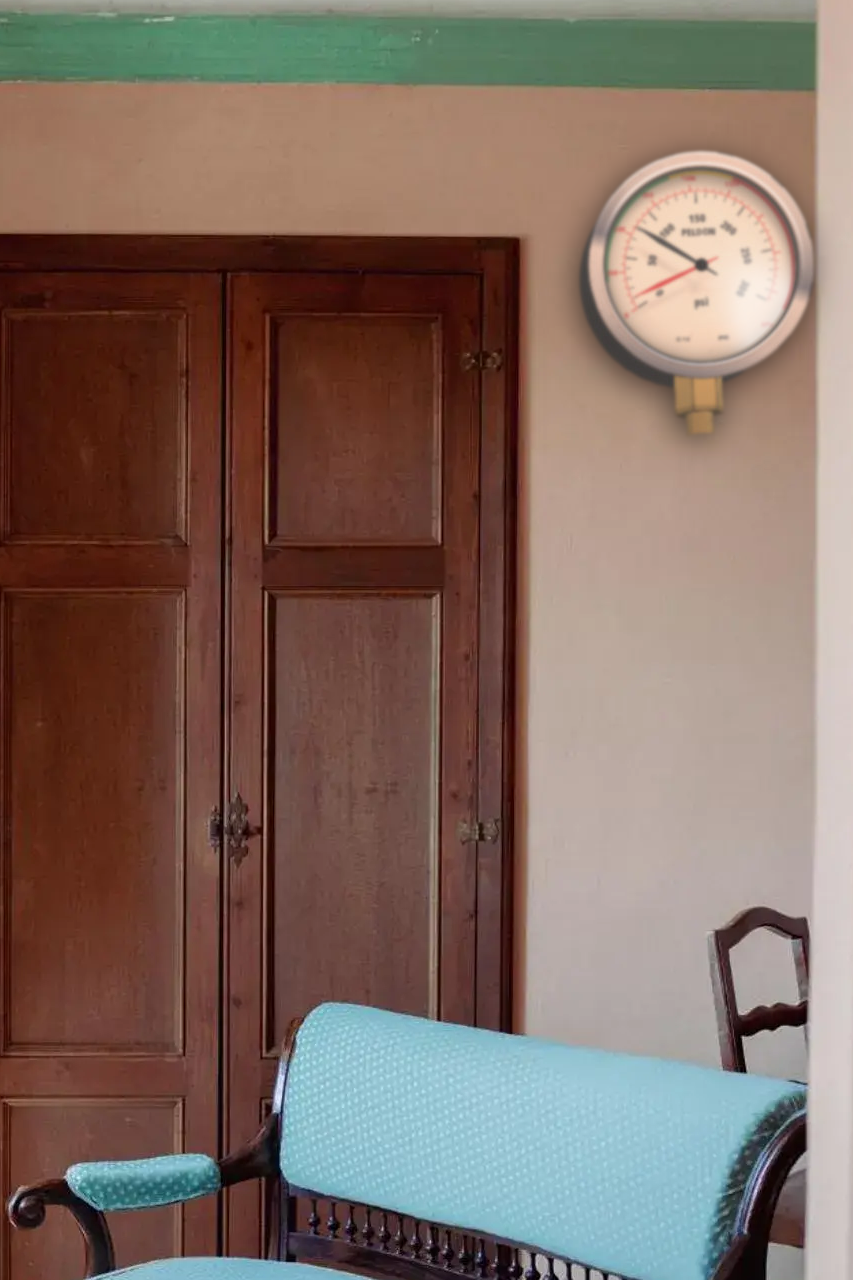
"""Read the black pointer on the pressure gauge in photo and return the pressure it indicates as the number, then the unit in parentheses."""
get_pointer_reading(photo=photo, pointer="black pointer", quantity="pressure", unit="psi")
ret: 80 (psi)
